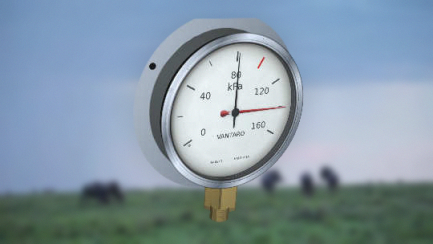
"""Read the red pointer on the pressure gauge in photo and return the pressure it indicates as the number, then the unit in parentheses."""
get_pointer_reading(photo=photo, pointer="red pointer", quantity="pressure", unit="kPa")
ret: 140 (kPa)
